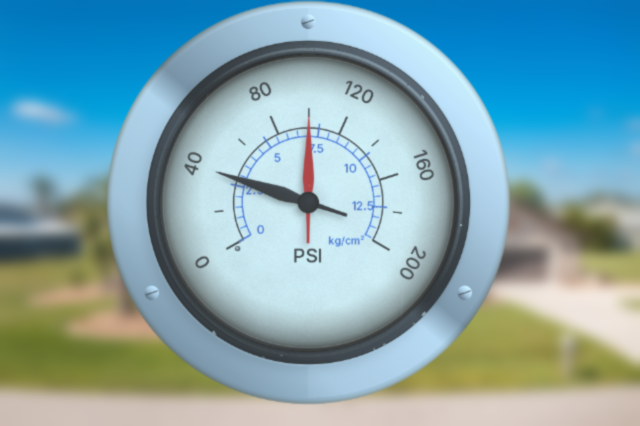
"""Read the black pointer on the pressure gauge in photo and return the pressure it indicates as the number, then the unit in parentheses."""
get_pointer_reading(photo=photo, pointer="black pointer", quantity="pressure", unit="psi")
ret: 40 (psi)
